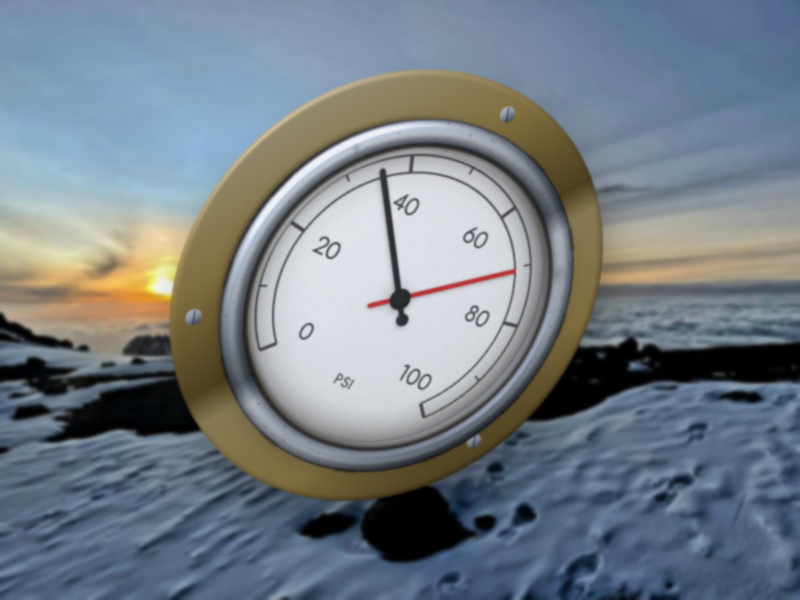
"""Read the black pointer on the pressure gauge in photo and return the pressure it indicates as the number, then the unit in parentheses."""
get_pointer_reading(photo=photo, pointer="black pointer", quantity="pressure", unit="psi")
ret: 35 (psi)
